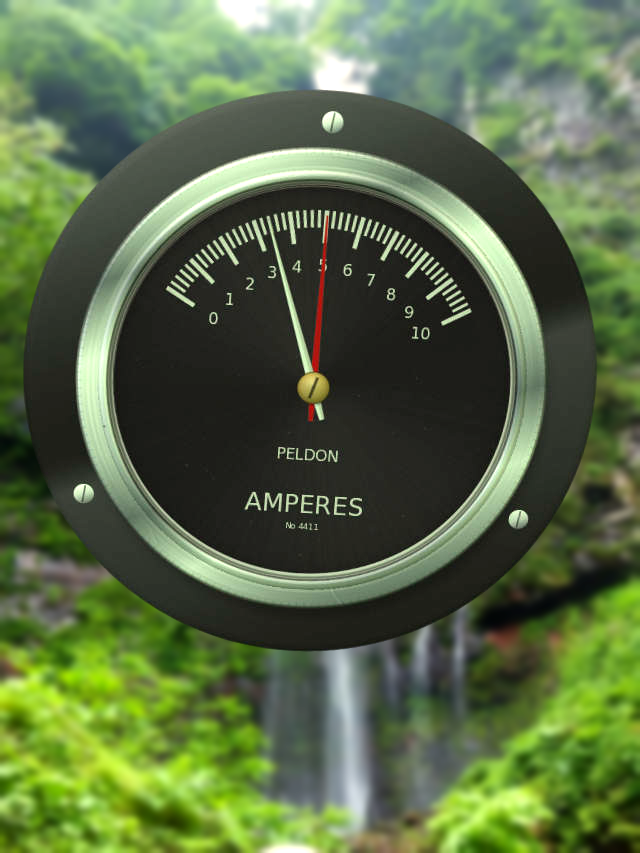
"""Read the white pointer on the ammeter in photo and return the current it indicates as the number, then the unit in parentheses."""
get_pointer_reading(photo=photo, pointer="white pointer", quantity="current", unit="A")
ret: 3.4 (A)
